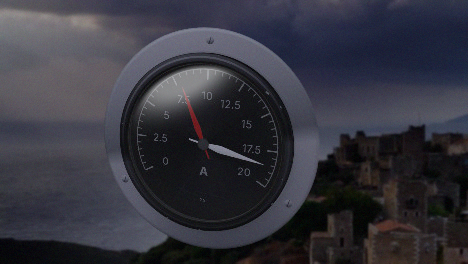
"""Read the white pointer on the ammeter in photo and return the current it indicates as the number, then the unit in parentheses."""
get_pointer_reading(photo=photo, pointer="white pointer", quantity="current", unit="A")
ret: 18.5 (A)
